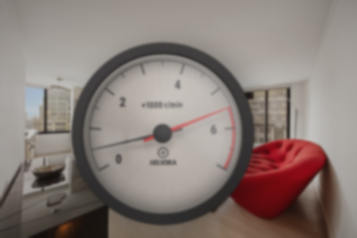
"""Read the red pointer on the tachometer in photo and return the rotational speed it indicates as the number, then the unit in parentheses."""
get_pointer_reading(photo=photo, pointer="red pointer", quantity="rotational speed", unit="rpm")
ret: 5500 (rpm)
